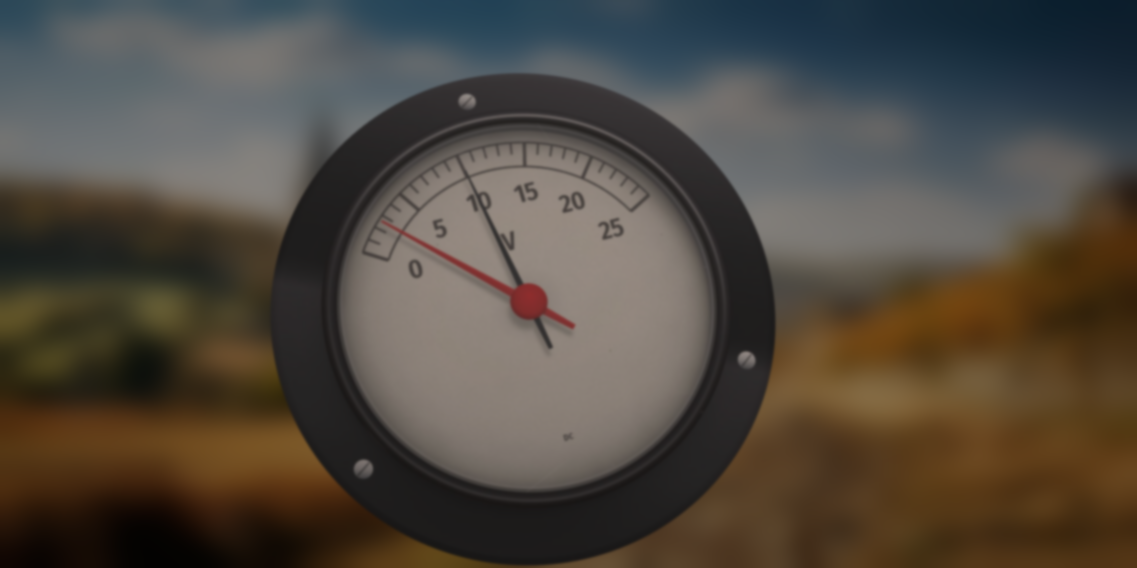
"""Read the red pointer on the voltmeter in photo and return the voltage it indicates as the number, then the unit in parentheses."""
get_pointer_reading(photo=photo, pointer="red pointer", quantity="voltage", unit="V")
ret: 2.5 (V)
